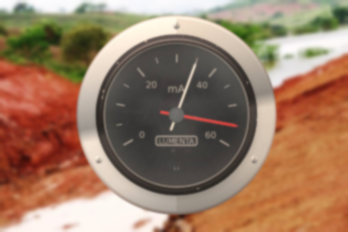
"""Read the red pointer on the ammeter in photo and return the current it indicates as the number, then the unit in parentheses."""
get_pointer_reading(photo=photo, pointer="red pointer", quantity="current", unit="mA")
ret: 55 (mA)
